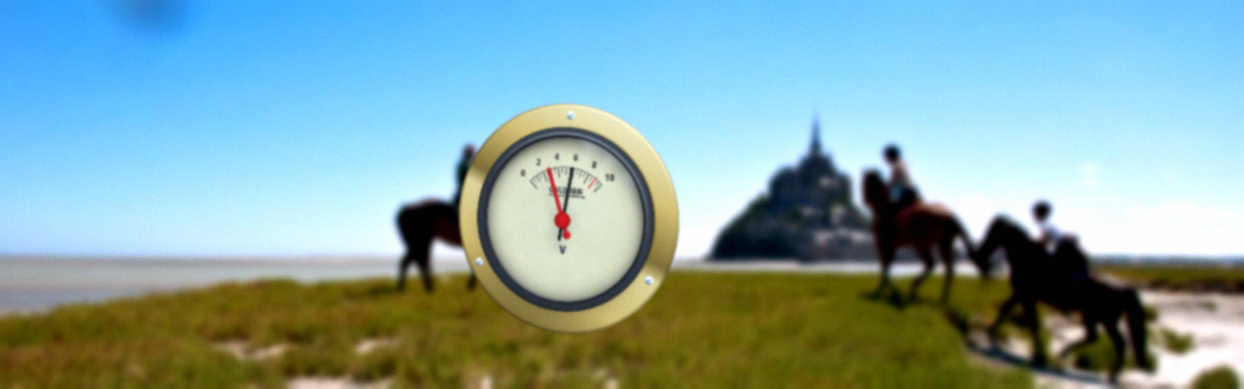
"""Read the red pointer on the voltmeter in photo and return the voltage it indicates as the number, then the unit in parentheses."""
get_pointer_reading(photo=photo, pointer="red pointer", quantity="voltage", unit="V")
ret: 3 (V)
